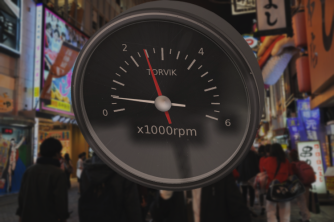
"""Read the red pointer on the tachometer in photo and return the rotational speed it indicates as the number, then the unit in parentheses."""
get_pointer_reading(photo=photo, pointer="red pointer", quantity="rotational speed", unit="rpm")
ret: 2500 (rpm)
